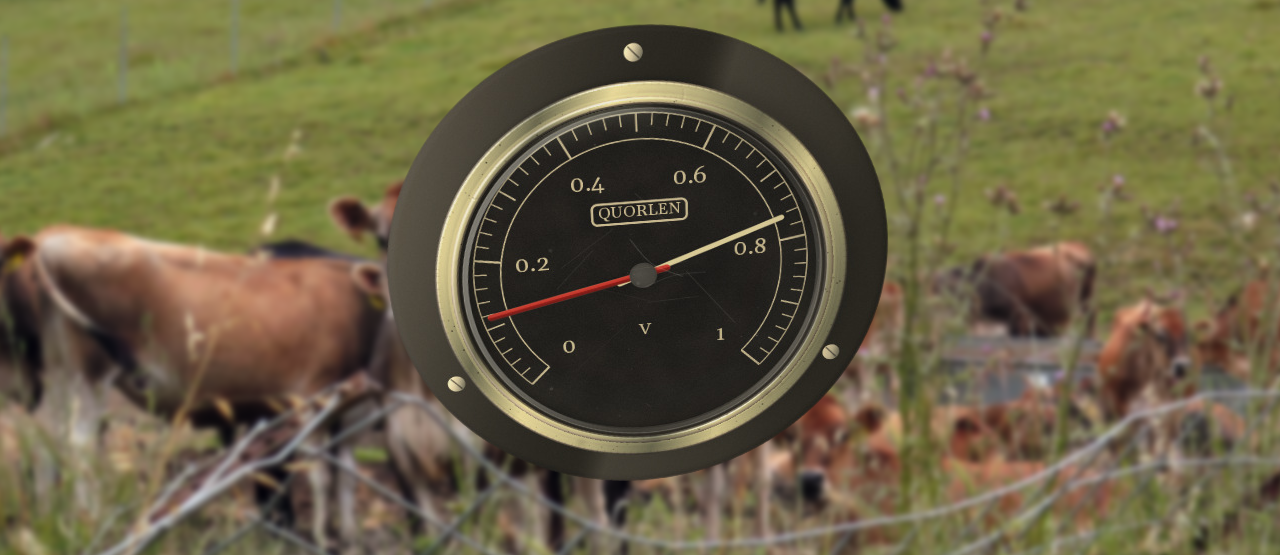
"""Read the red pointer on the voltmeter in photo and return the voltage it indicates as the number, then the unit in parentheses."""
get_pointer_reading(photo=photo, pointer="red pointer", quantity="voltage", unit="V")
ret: 0.12 (V)
